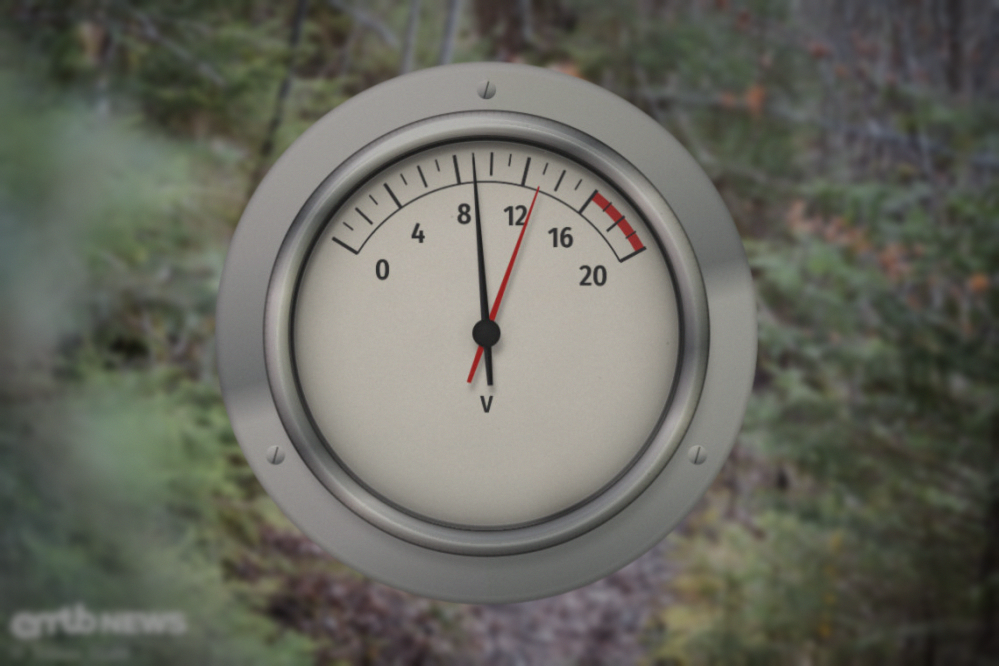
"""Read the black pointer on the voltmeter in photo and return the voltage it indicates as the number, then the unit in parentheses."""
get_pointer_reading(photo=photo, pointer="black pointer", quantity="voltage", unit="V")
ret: 9 (V)
